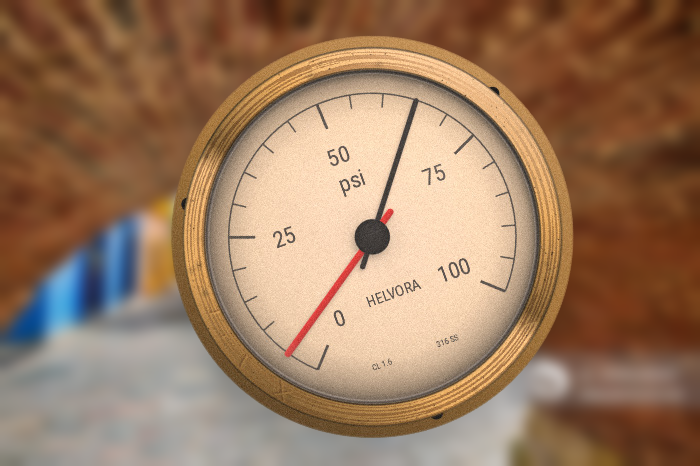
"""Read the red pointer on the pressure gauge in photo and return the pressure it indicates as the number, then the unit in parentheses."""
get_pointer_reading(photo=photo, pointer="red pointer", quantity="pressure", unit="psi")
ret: 5 (psi)
